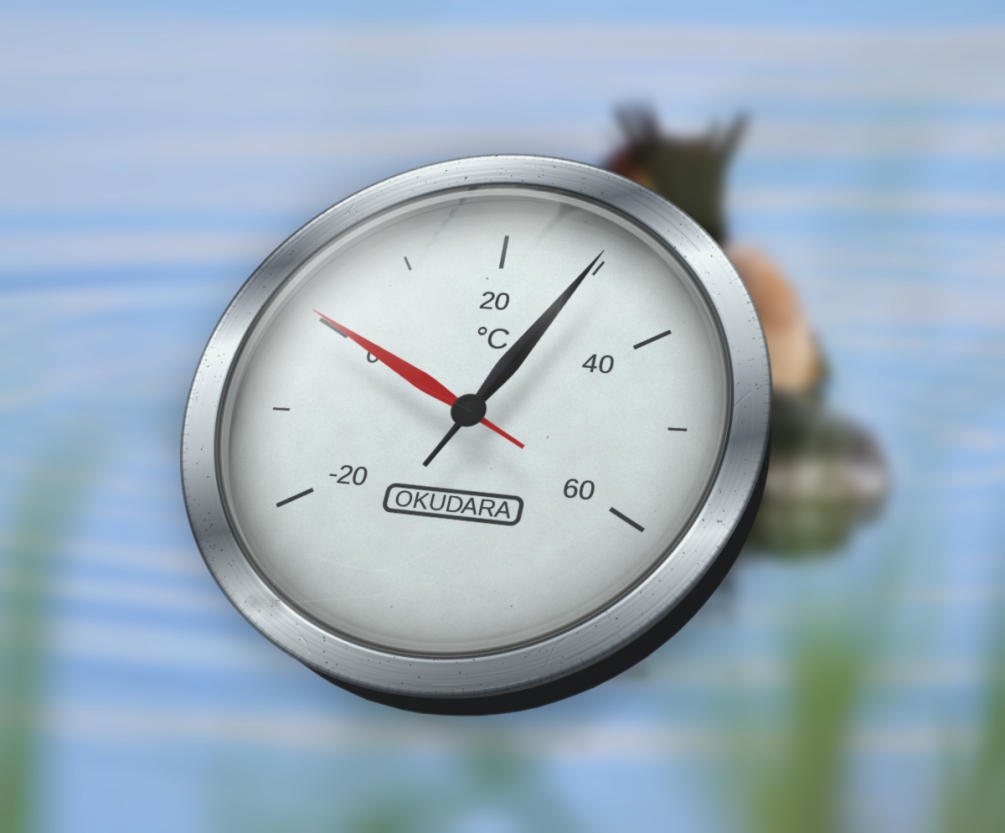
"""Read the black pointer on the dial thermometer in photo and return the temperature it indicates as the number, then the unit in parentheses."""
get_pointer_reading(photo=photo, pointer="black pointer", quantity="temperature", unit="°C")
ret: 30 (°C)
